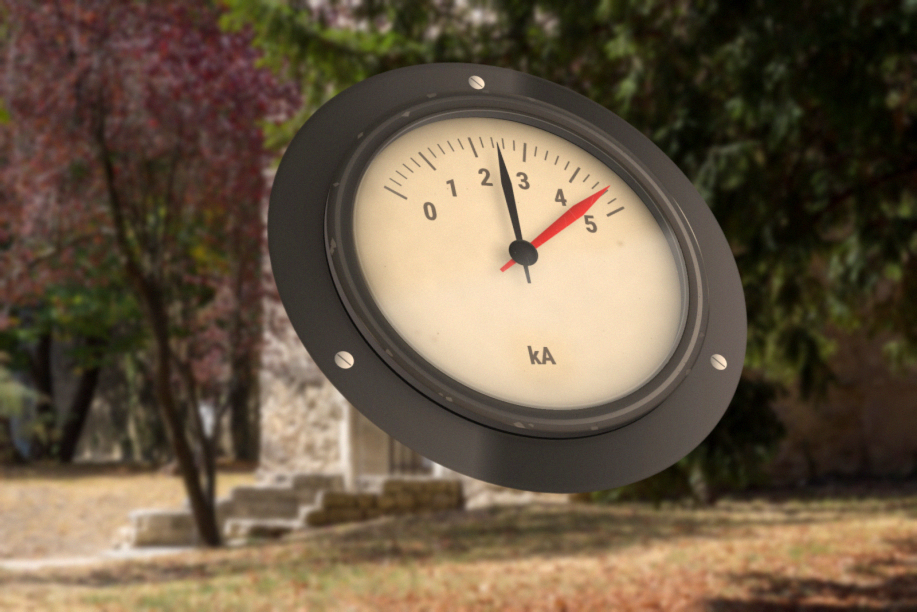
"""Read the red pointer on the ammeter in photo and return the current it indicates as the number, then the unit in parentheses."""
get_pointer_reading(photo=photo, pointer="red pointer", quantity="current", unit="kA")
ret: 4.6 (kA)
